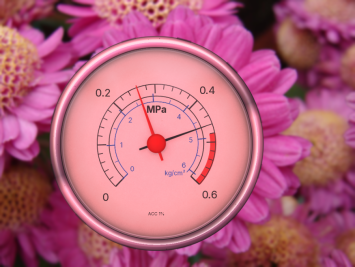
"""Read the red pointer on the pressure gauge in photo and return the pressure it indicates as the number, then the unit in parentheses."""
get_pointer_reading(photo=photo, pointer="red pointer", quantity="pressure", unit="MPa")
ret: 0.26 (MPa)
